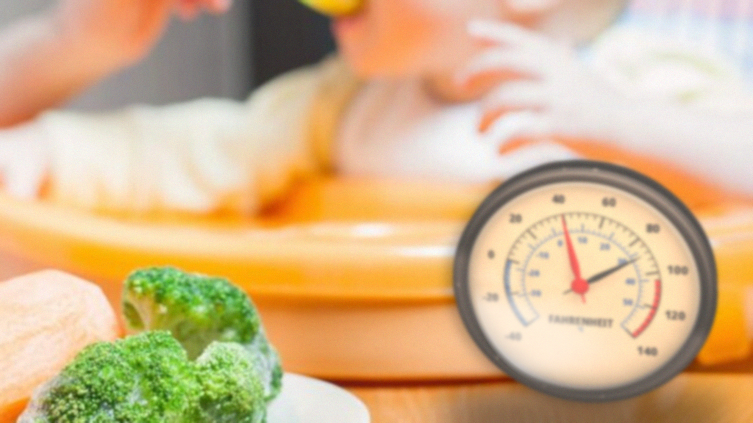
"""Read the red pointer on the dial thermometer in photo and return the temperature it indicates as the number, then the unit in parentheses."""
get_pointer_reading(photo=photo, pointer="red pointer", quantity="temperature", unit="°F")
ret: 40 (°F)
